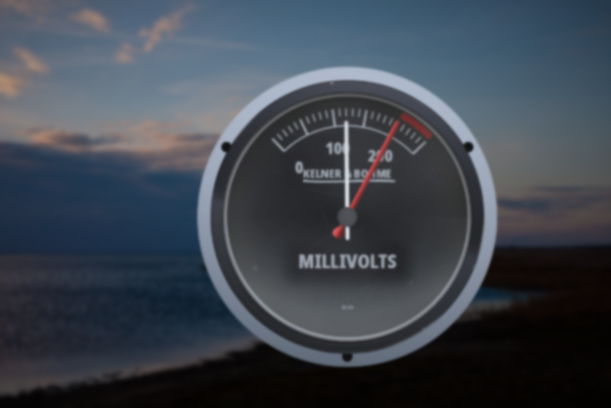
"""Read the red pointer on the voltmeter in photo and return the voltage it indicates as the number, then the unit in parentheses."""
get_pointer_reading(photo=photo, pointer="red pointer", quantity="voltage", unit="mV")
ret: 200 (mV)
